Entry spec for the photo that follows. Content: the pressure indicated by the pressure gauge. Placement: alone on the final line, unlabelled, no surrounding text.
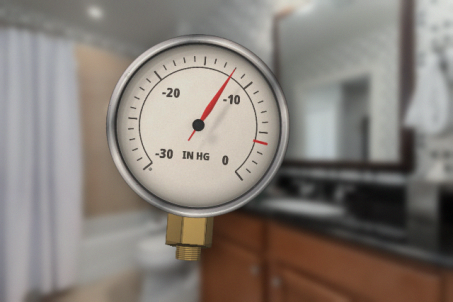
-12 inHg
